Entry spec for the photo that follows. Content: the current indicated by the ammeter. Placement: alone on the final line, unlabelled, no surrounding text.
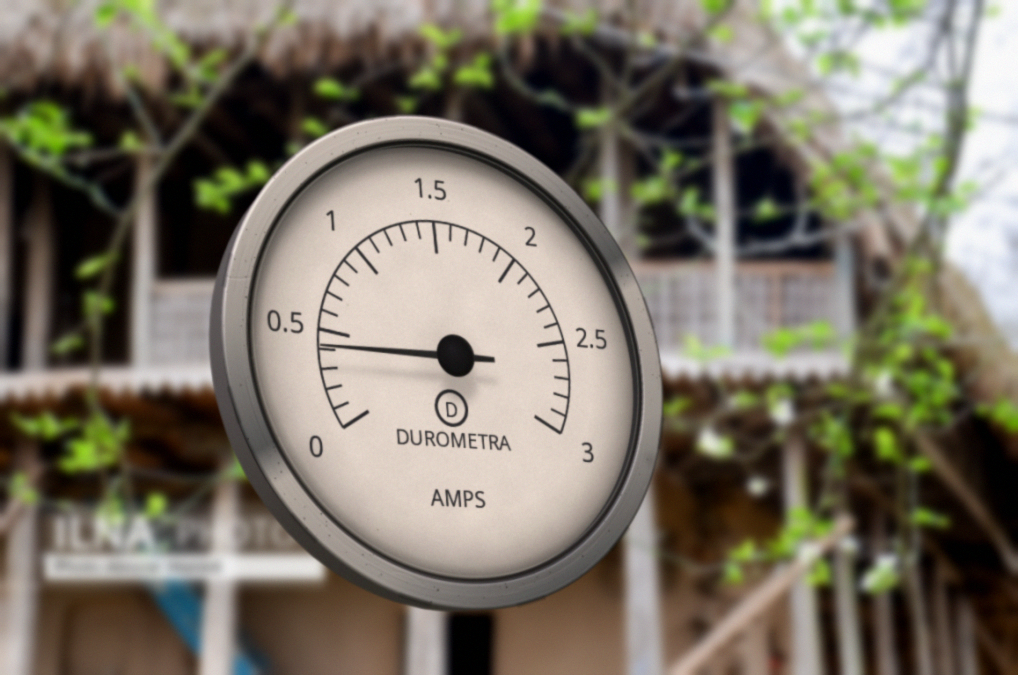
0.4 A
